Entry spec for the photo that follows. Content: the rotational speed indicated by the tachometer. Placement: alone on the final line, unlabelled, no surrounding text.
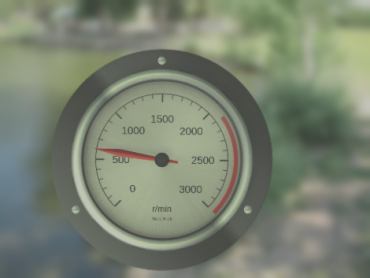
600 rpm
